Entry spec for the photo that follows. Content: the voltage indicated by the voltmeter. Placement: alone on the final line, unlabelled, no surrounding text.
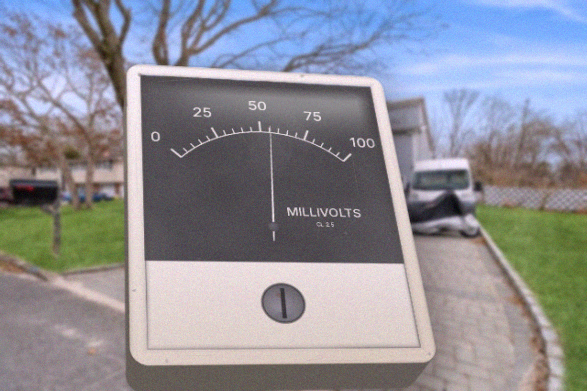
55 mV
